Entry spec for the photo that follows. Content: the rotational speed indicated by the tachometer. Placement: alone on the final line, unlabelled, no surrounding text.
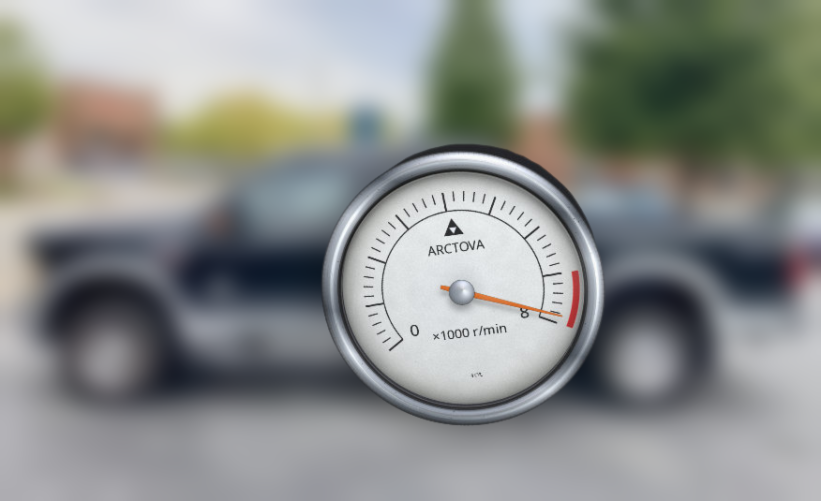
7800 rpm
